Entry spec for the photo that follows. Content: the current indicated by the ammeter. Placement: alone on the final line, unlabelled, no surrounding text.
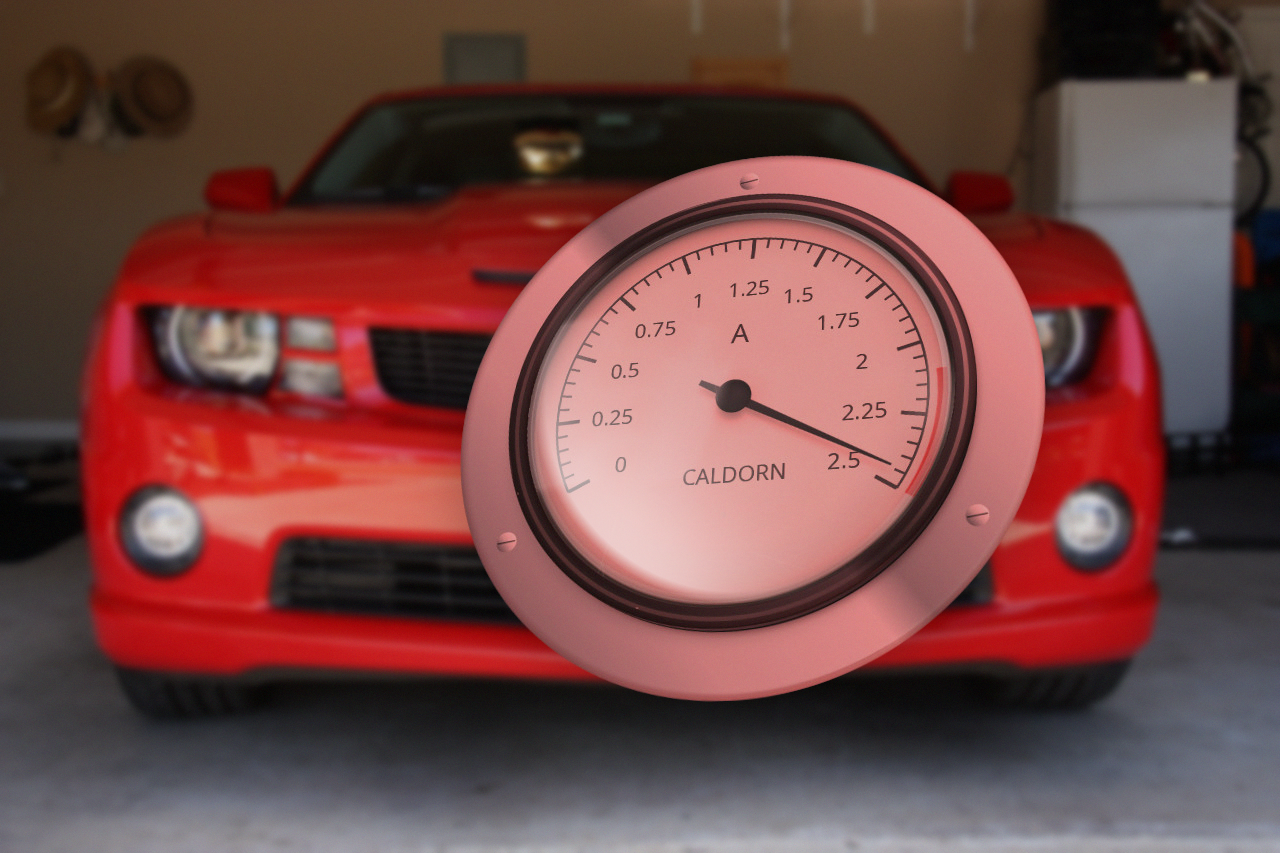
2.45 A
